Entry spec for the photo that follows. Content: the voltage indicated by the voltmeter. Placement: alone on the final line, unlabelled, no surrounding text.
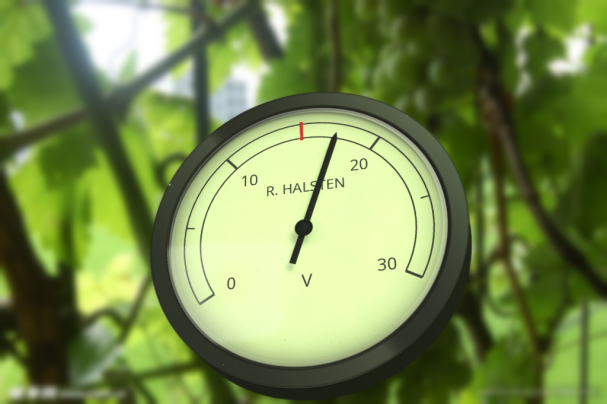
17.5 V
